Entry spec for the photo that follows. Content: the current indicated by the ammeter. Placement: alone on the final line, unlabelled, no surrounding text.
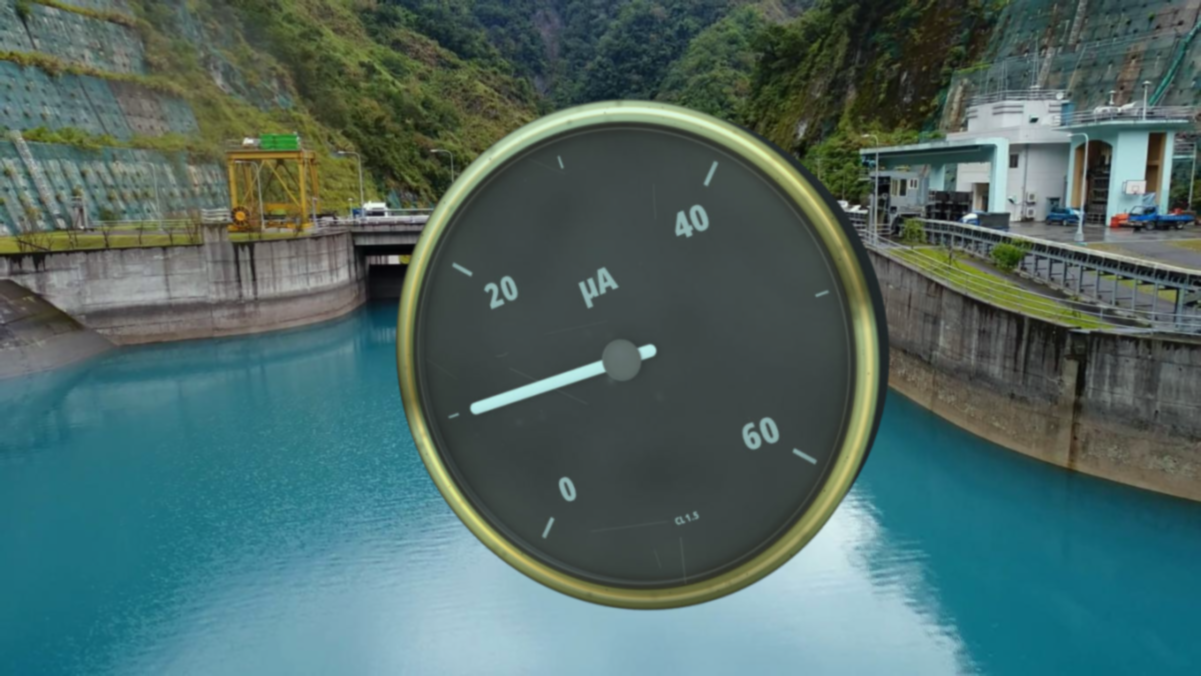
10 µA
